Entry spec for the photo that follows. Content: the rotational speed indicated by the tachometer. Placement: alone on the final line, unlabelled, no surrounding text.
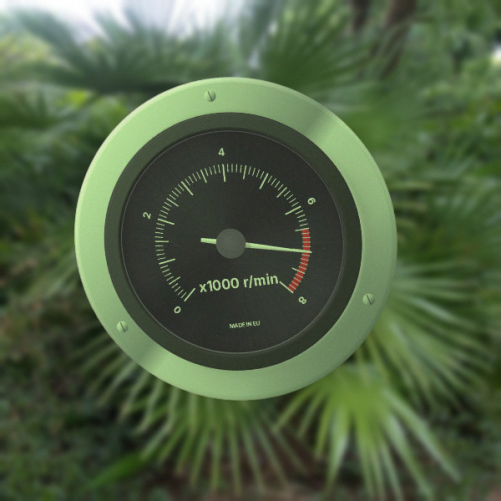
7000 rpm
